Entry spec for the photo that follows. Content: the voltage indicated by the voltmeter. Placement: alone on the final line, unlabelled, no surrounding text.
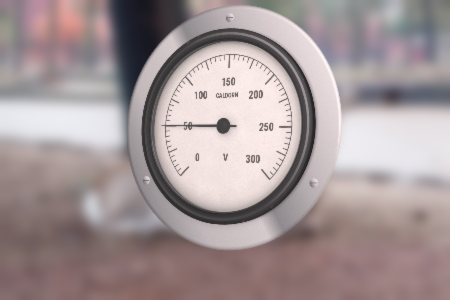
50 V
